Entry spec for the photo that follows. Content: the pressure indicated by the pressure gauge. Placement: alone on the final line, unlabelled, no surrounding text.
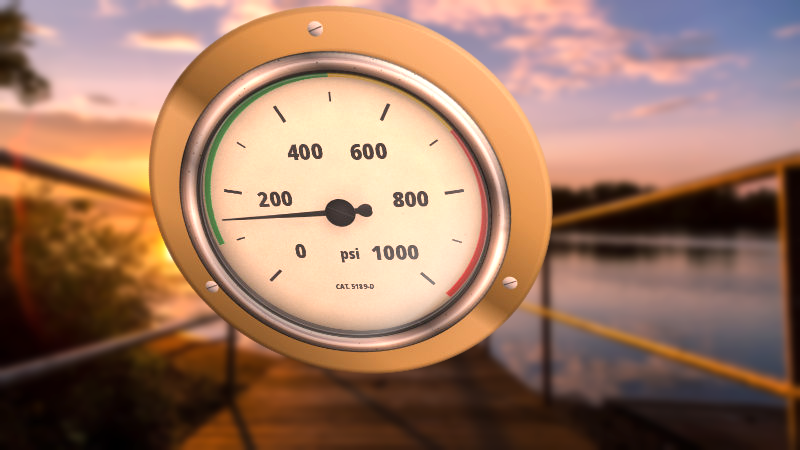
150 psi
